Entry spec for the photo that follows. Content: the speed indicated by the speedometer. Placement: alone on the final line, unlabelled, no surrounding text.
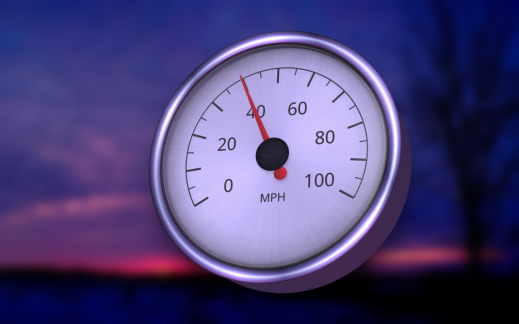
40 mph
